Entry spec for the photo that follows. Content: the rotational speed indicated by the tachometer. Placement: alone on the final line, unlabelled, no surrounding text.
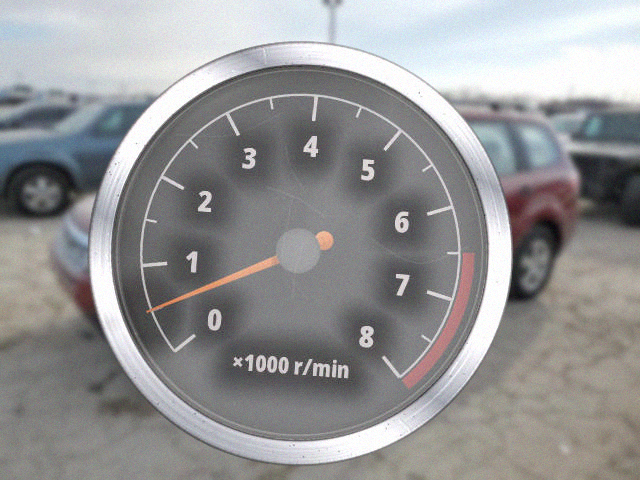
500 rpm
